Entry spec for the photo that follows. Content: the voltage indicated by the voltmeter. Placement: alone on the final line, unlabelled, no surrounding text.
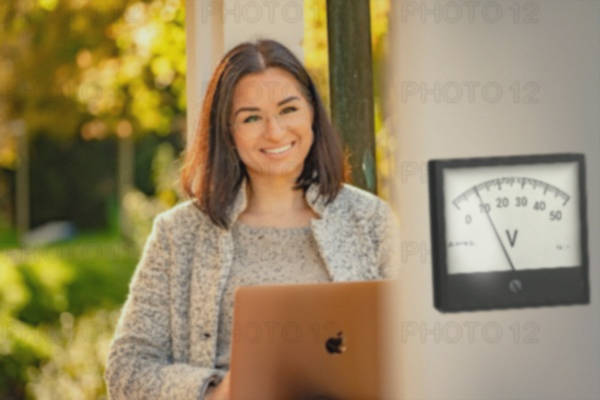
10 V
